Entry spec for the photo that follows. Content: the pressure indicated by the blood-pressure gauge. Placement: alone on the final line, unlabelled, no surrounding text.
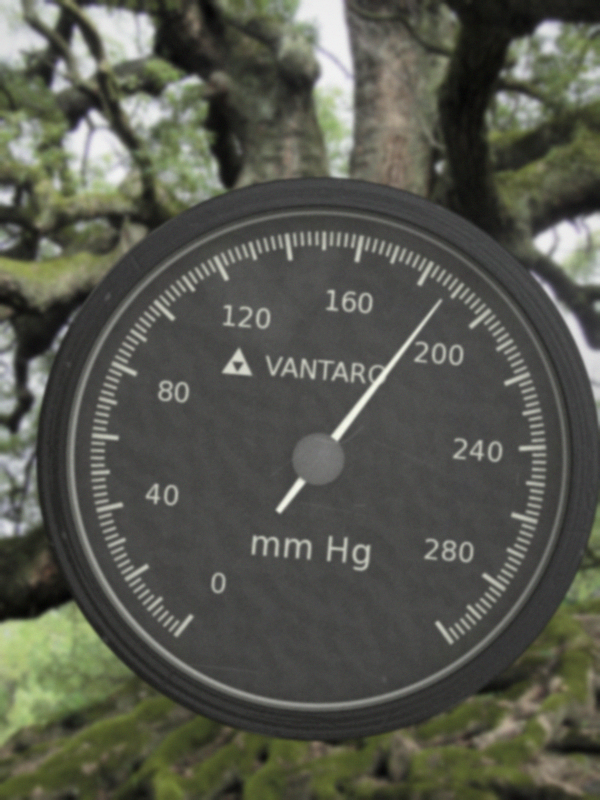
188 mmHg
